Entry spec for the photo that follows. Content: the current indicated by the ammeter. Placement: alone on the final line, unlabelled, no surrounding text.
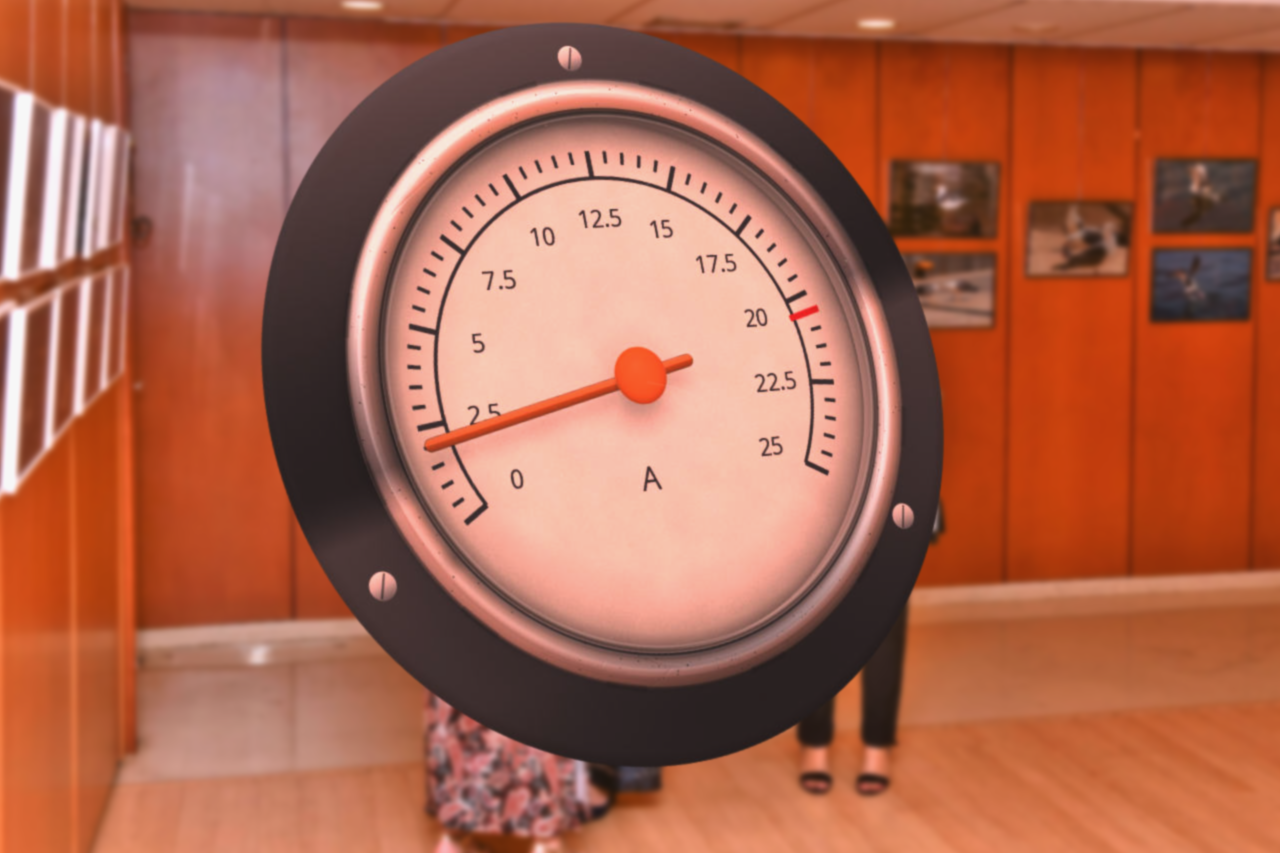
2 A
